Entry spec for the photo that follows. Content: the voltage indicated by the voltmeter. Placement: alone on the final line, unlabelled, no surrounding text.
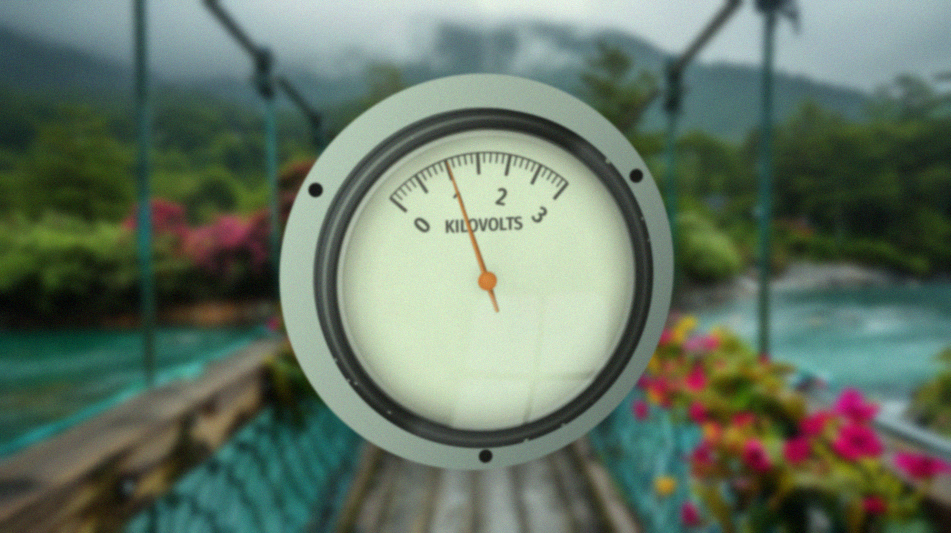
1 kV
